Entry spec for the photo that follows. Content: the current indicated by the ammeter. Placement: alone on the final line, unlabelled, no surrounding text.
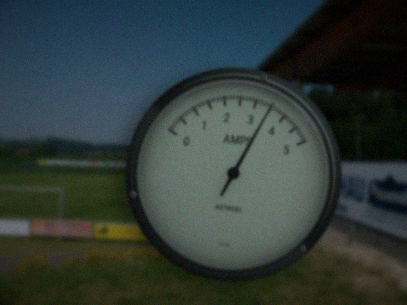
3.5 A
